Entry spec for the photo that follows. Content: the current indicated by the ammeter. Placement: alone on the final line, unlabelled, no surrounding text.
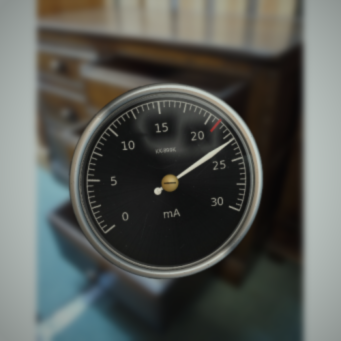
23 mA
